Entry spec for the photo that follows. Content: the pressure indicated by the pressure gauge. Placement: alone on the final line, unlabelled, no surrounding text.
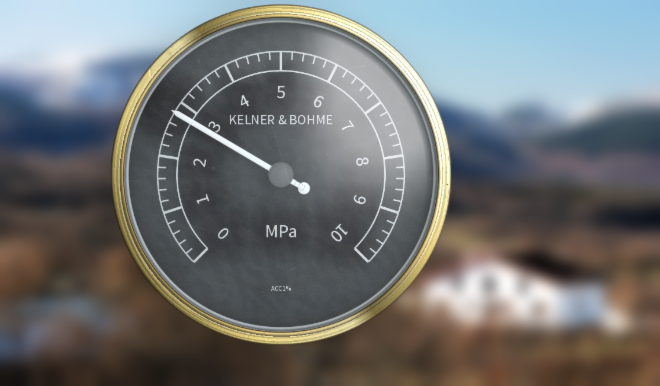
2.8 MPa
